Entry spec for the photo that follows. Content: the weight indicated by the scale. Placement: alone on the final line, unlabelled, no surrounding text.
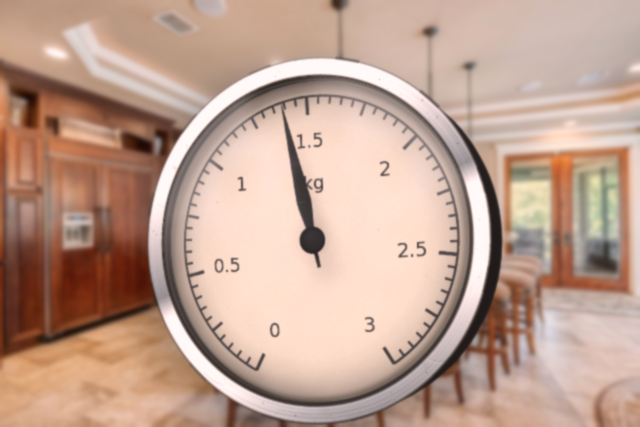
1.4 kg
